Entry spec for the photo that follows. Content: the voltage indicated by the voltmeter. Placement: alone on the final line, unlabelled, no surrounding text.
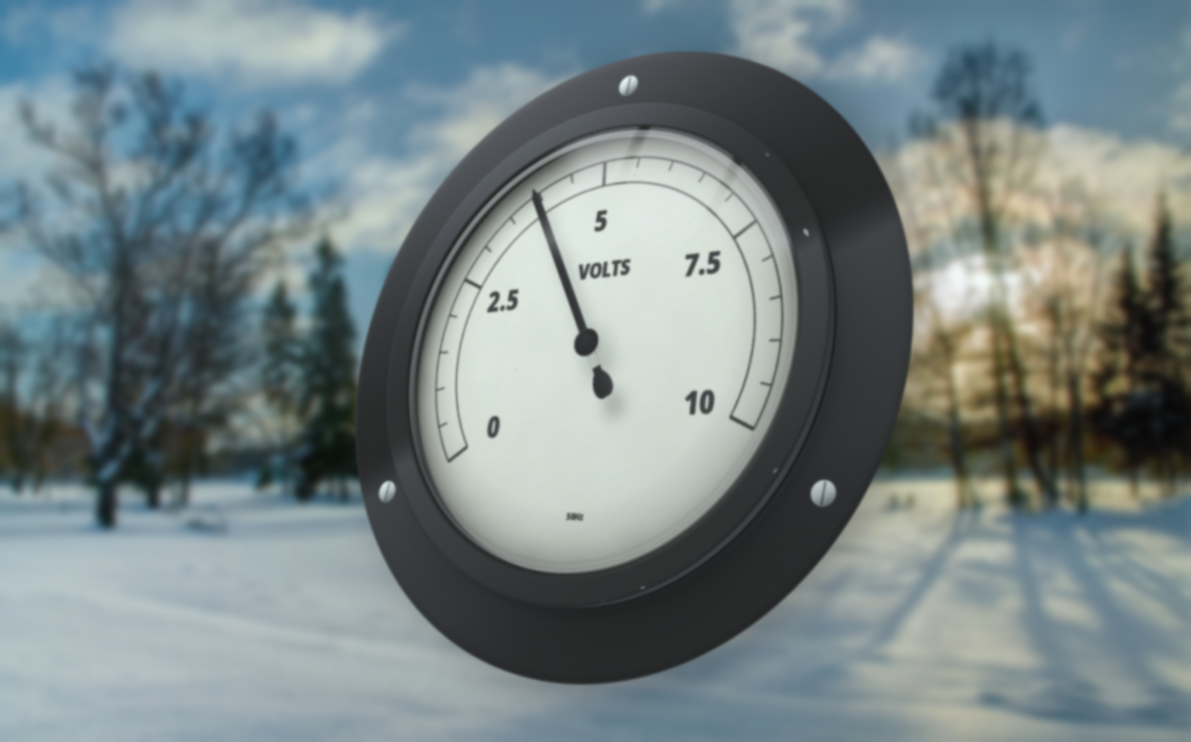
4 V
